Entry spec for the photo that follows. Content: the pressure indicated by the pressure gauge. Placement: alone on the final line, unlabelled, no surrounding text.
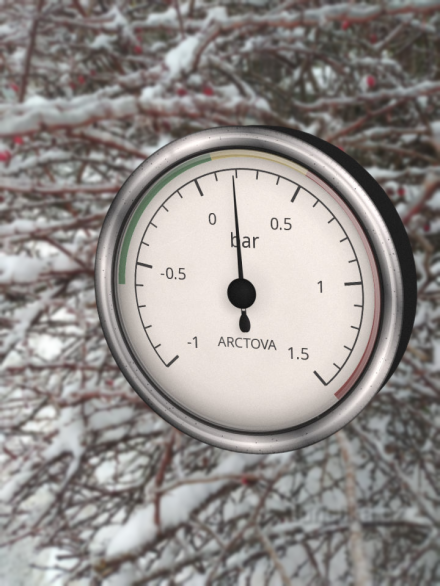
0.2 bar
